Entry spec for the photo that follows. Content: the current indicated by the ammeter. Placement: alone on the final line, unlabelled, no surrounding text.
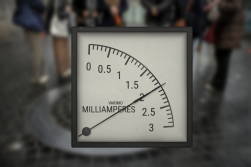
2 mA
